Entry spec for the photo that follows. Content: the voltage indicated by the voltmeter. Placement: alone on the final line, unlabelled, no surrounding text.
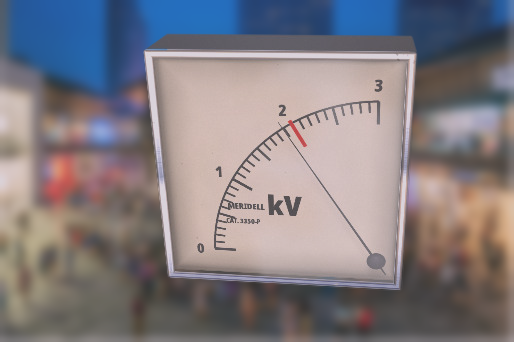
1.9 kV
